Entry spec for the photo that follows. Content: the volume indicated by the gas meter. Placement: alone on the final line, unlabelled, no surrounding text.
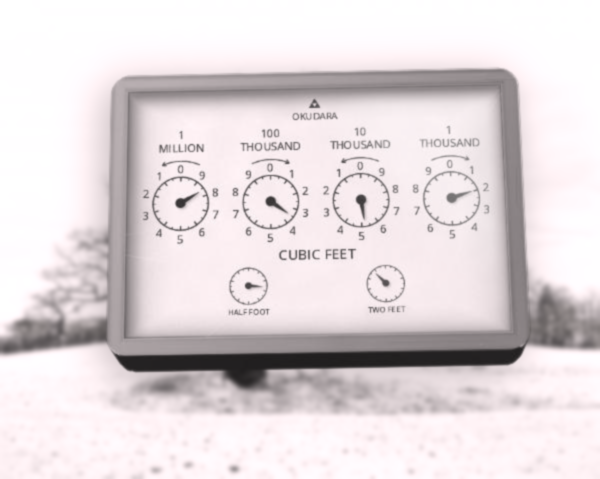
835200 ft³
